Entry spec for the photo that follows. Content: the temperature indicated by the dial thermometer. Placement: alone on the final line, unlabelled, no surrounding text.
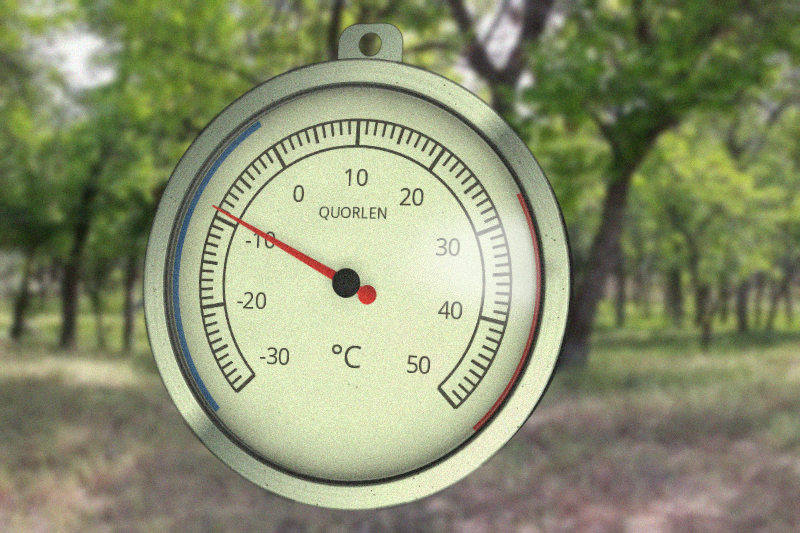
-9 °C
